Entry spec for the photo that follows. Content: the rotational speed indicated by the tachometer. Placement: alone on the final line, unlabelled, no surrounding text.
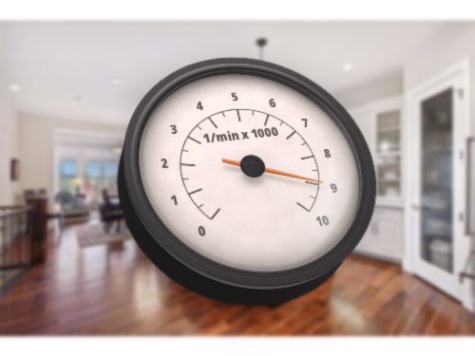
9000 rpm
